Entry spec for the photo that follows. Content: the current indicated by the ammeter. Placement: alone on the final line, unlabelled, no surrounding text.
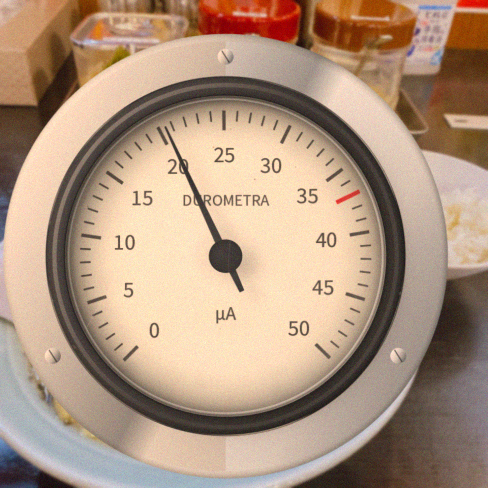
20.5 µA
